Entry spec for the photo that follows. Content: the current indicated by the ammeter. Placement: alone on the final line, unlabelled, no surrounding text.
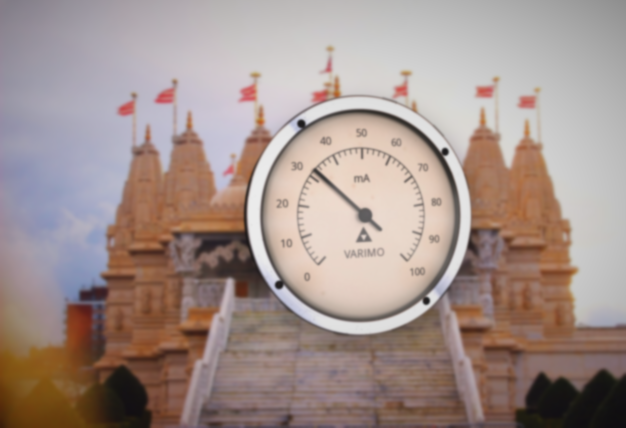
32 mA
